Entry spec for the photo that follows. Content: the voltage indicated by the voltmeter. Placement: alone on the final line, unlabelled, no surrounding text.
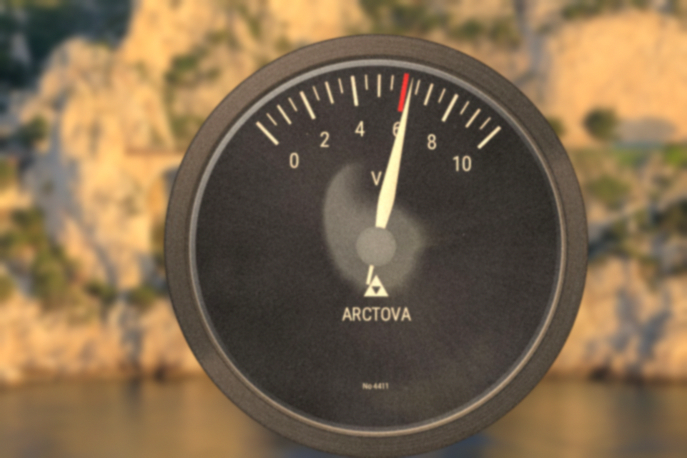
6.25 V
